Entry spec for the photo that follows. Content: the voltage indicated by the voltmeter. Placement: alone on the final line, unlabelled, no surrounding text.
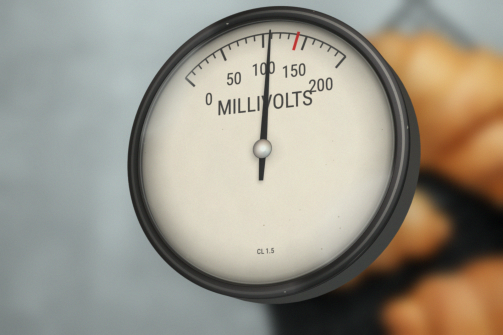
110 mV
